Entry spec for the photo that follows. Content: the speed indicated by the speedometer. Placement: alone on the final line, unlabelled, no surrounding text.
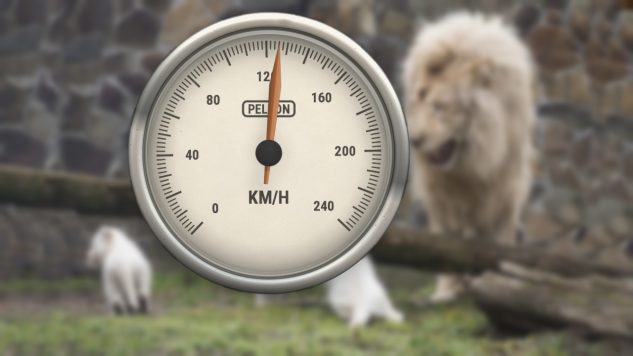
126 km/h
